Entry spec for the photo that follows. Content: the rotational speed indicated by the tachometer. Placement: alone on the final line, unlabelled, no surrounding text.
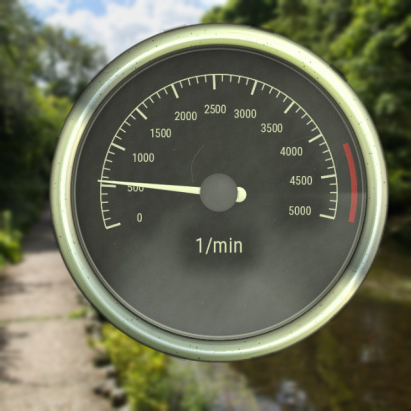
550 rpm
